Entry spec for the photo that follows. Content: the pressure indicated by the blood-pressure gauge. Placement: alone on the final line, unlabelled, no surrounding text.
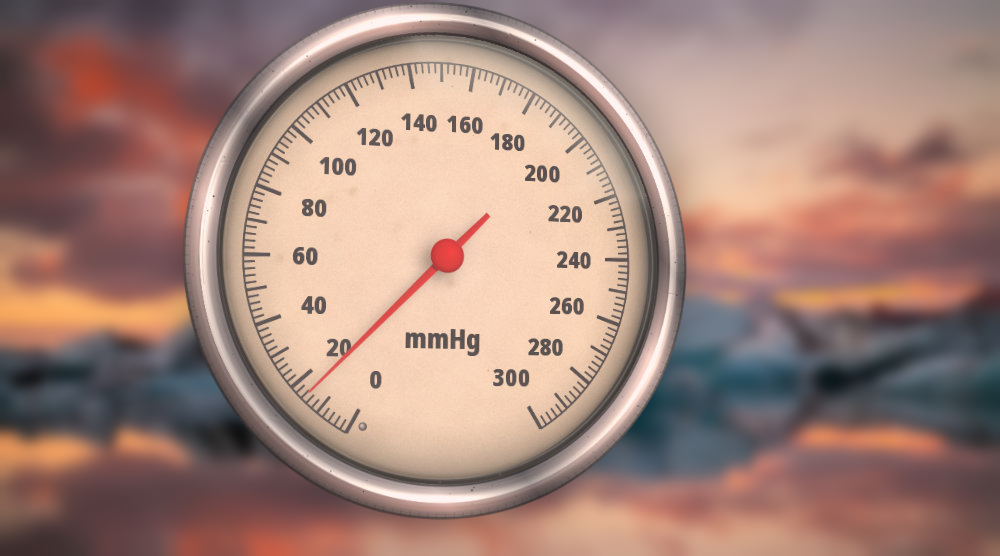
16 mmHg
